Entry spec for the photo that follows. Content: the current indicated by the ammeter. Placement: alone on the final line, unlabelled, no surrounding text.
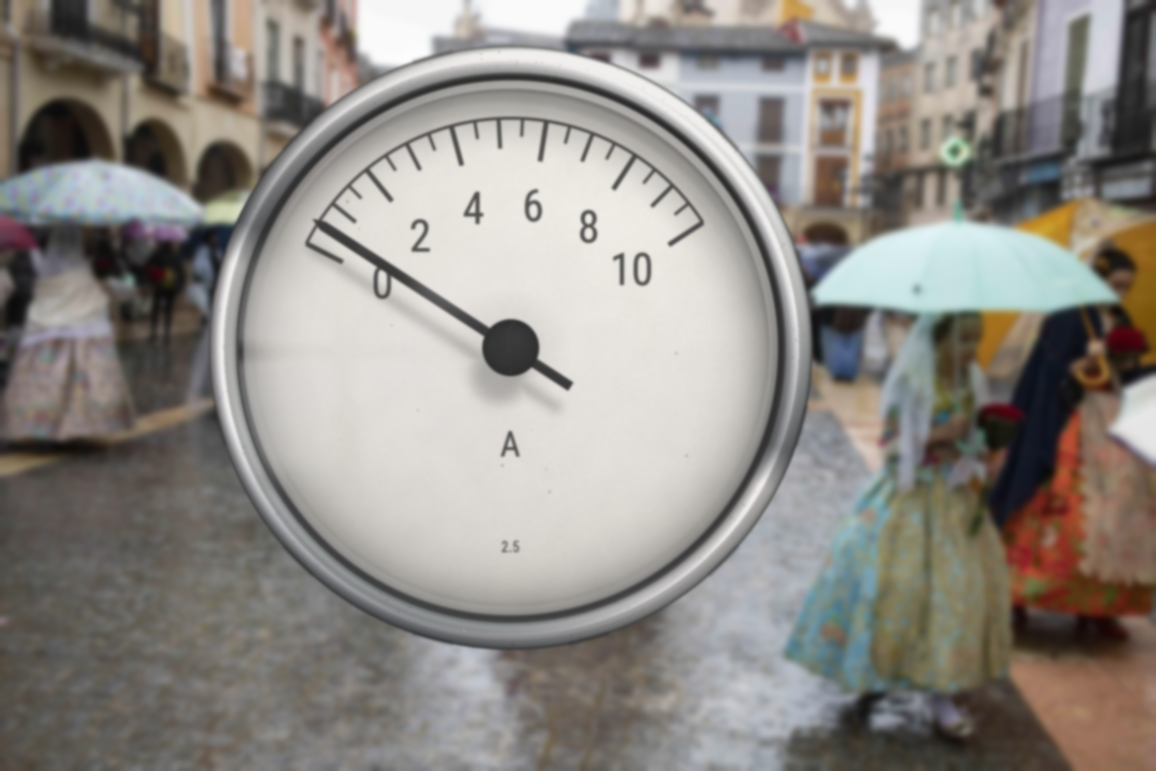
0.5 A
